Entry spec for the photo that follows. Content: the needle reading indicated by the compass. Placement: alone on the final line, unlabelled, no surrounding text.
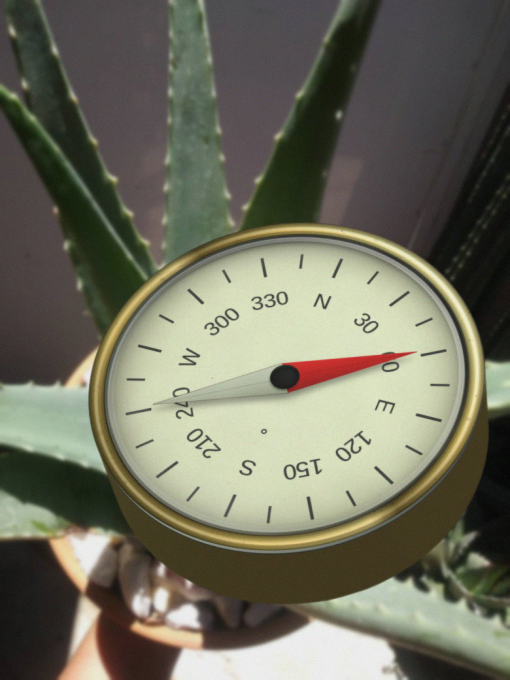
60 °
